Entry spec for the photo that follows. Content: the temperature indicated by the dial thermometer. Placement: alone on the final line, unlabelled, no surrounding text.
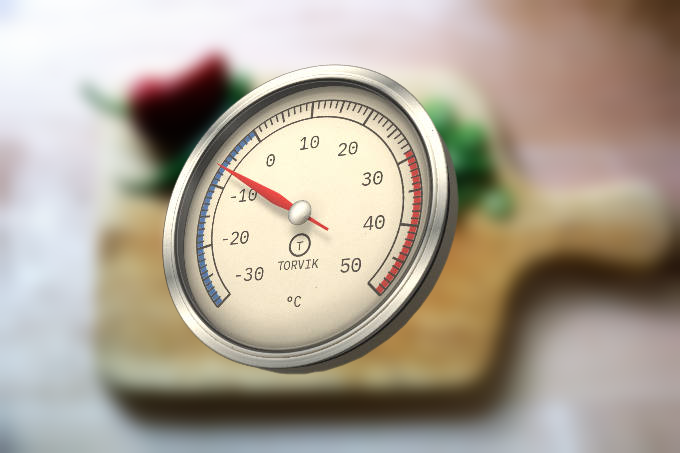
-7 °C
